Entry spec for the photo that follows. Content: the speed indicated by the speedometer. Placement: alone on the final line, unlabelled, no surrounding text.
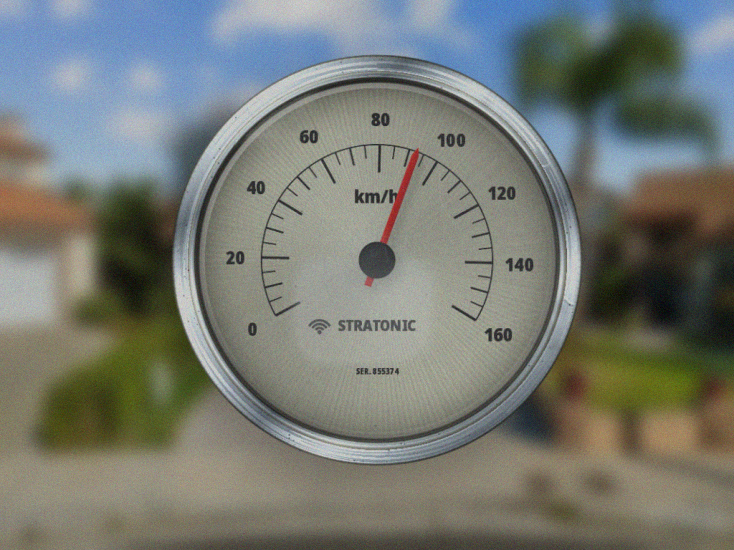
92.5 km/h
